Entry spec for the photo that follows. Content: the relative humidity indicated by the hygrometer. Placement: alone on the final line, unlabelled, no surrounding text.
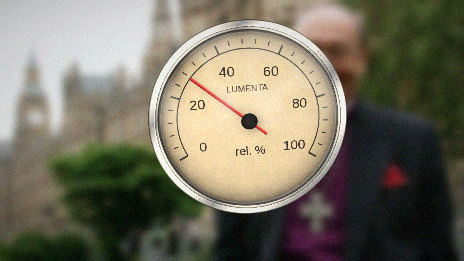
28 %
